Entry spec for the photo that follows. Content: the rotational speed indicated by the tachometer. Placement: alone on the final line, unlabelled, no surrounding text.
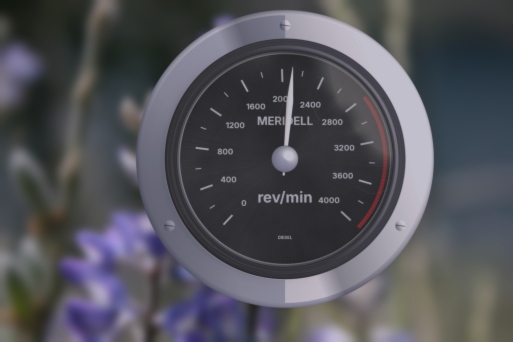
2100 rpm
